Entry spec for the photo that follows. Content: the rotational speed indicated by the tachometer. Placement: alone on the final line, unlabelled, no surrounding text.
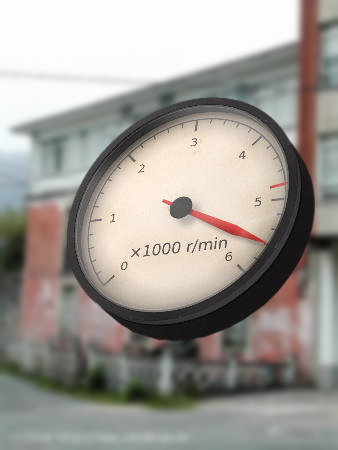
5600 rpm
